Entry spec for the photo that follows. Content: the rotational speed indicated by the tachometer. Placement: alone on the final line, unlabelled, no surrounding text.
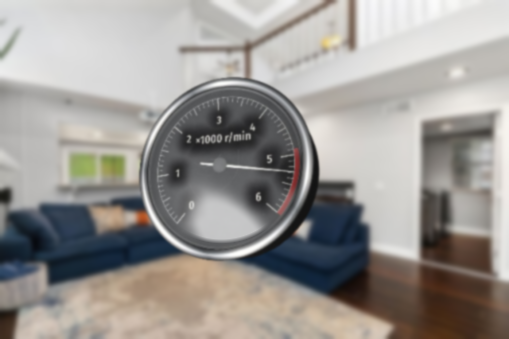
5300 rpm
